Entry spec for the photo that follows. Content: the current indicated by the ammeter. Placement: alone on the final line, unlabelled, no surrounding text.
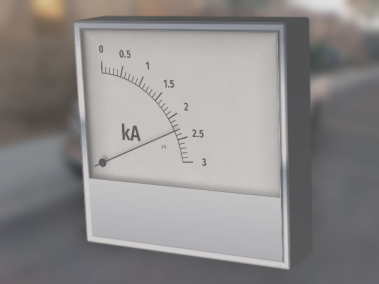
2.3 kA
